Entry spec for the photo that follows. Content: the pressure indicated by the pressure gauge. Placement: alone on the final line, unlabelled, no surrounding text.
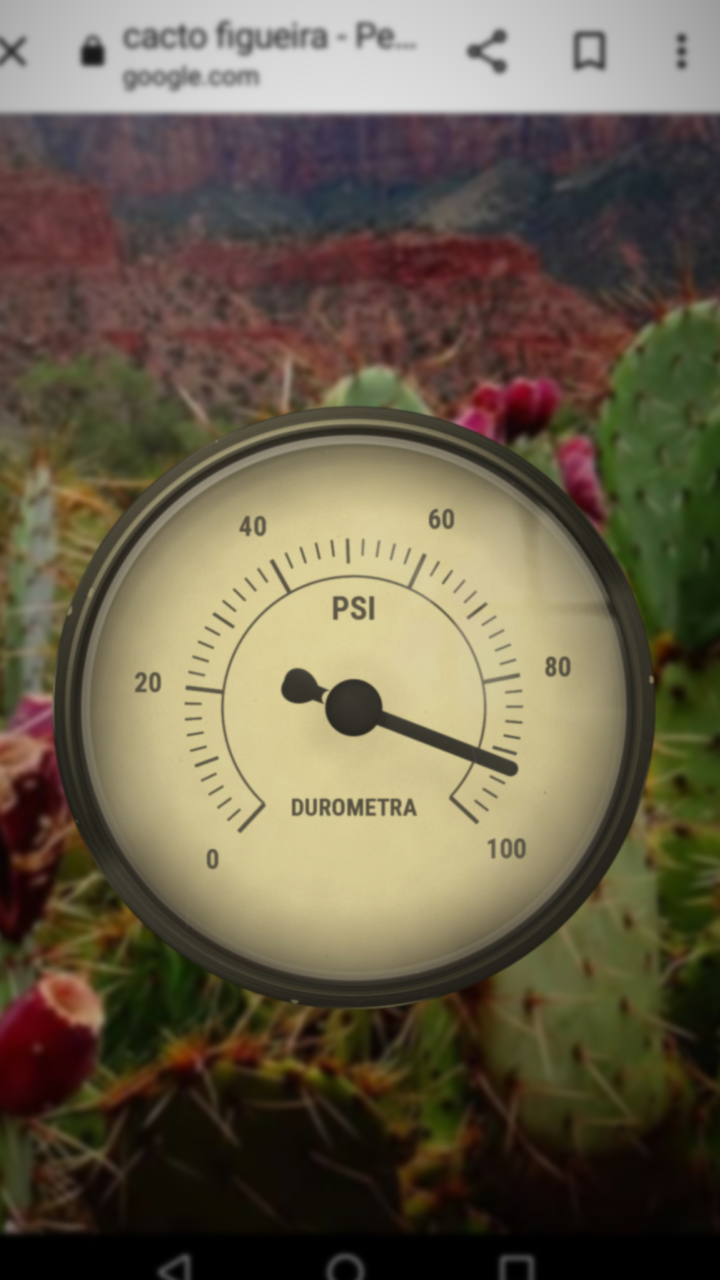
92 psi
